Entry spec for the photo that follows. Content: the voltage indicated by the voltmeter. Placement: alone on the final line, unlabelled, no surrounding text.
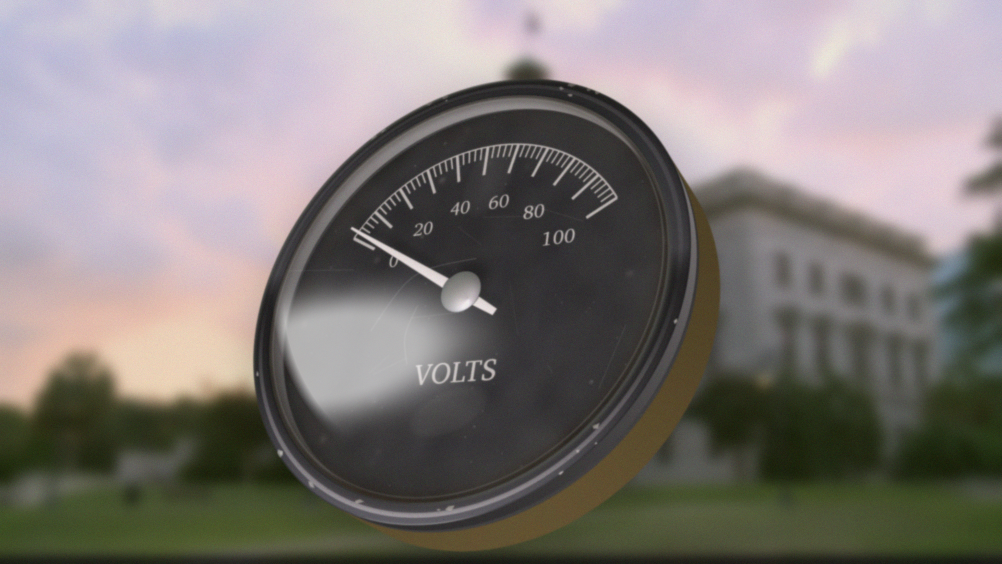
2 V
